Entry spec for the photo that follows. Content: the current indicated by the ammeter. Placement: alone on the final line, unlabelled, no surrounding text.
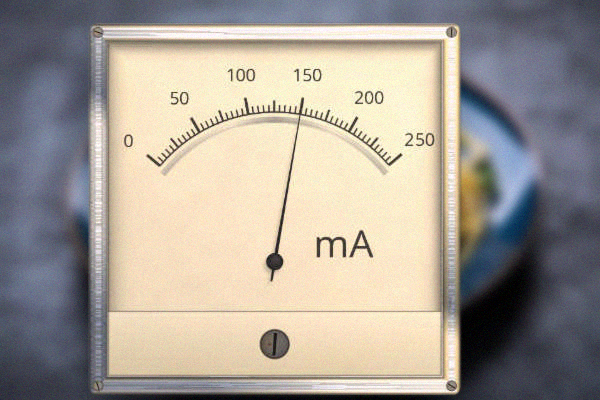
150 mA
